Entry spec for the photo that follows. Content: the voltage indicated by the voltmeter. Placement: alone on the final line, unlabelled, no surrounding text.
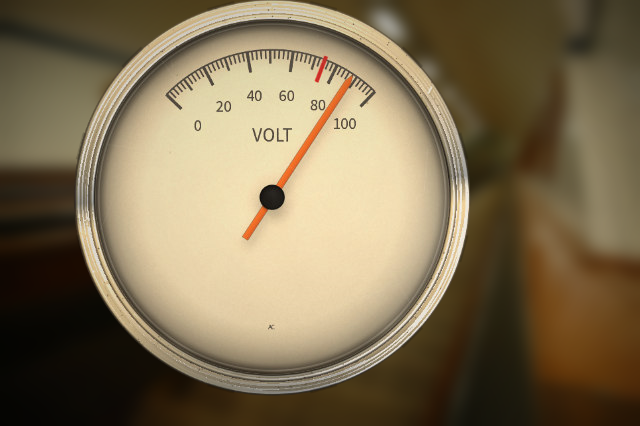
88 V
